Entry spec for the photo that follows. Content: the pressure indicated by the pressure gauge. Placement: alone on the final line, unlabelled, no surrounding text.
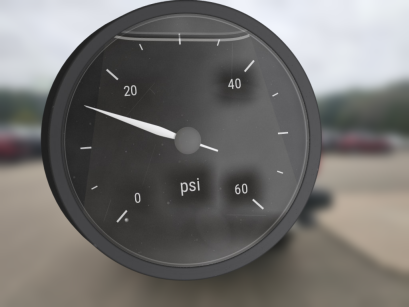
15 psi
